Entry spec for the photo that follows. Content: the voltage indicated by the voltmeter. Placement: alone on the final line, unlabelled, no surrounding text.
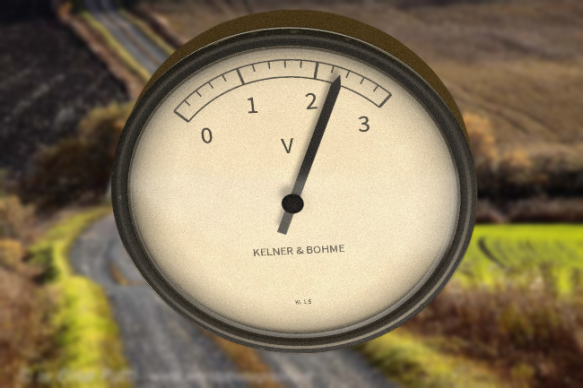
2.3 V
